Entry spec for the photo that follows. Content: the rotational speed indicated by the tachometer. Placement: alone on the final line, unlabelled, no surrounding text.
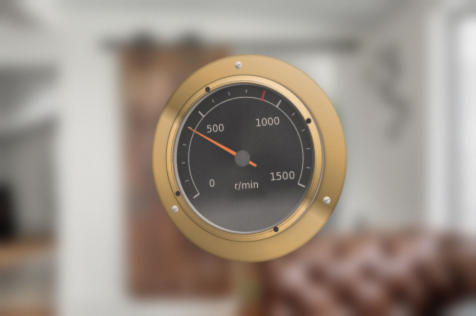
400 rpm
